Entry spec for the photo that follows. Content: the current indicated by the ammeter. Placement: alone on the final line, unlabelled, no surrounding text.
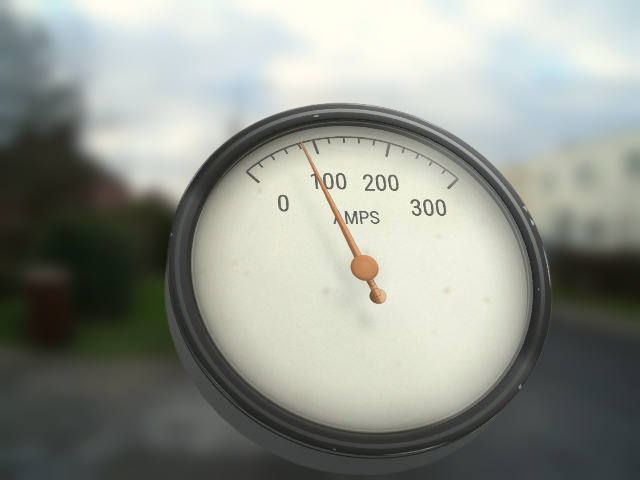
80 A
